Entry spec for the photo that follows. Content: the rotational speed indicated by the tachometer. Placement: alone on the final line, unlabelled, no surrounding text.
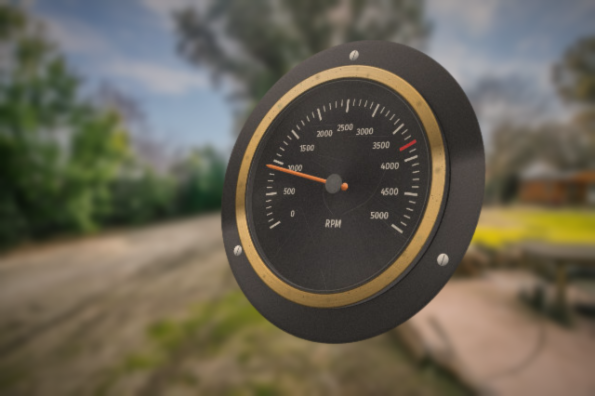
900 rpm
